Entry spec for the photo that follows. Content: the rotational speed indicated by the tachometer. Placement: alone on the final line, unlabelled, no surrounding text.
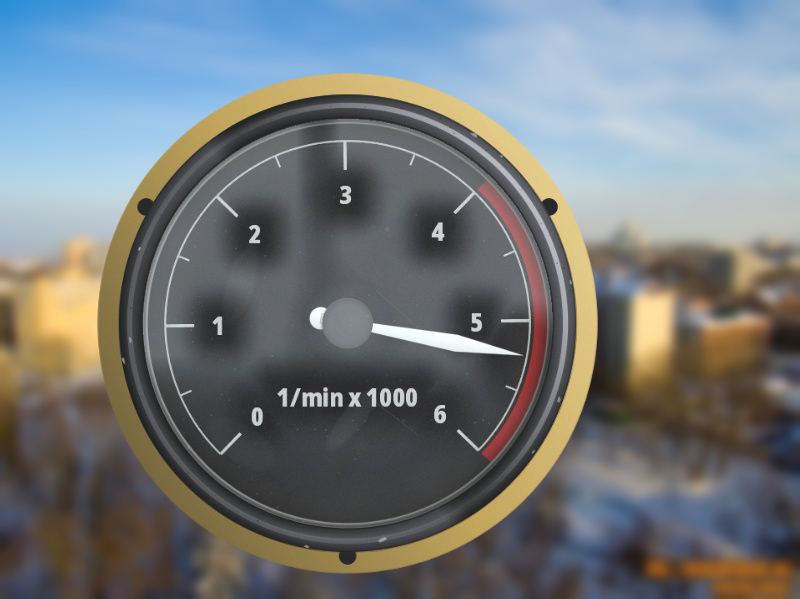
5250 rpm
